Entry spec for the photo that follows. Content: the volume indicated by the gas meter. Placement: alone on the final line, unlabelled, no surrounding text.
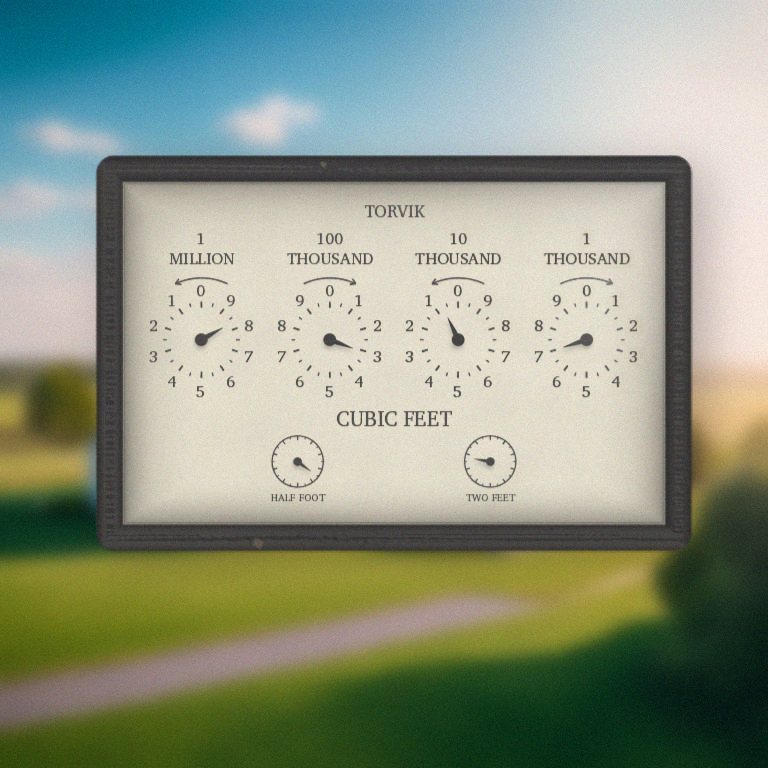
830700 ft³
